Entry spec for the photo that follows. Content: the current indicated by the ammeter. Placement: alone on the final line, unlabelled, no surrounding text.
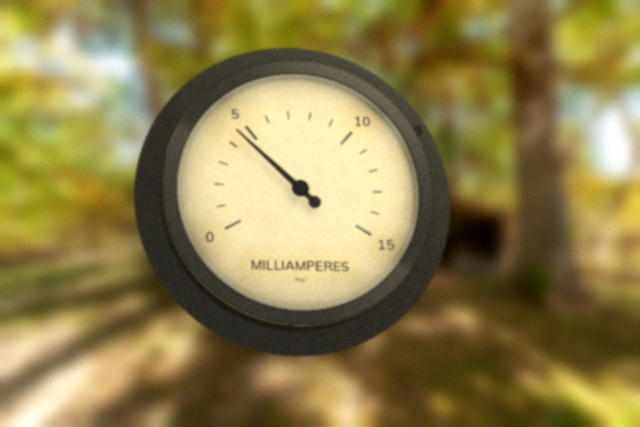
4.5 mA
